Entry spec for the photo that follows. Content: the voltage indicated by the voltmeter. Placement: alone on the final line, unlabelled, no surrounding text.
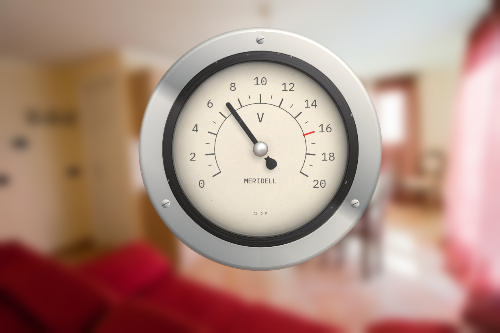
7 V
